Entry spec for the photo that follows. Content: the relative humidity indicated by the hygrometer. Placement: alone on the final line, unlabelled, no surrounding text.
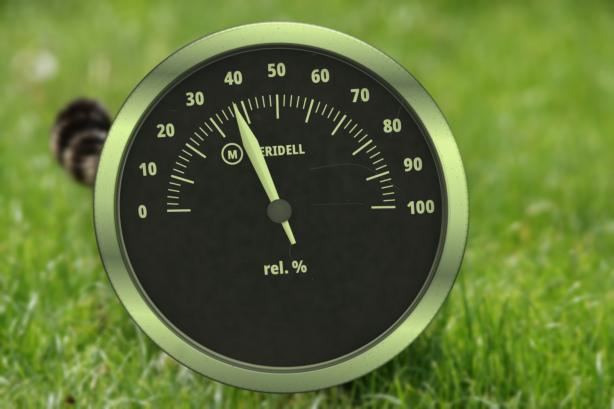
38 %
